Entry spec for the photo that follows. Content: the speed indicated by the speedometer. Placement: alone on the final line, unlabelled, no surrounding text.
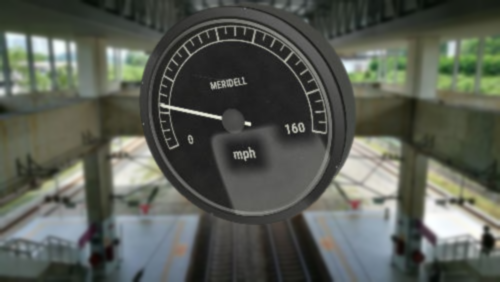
25 mph
